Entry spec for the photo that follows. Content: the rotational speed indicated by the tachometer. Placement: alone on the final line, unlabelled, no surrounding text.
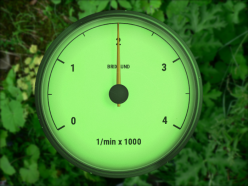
2000 rpm
